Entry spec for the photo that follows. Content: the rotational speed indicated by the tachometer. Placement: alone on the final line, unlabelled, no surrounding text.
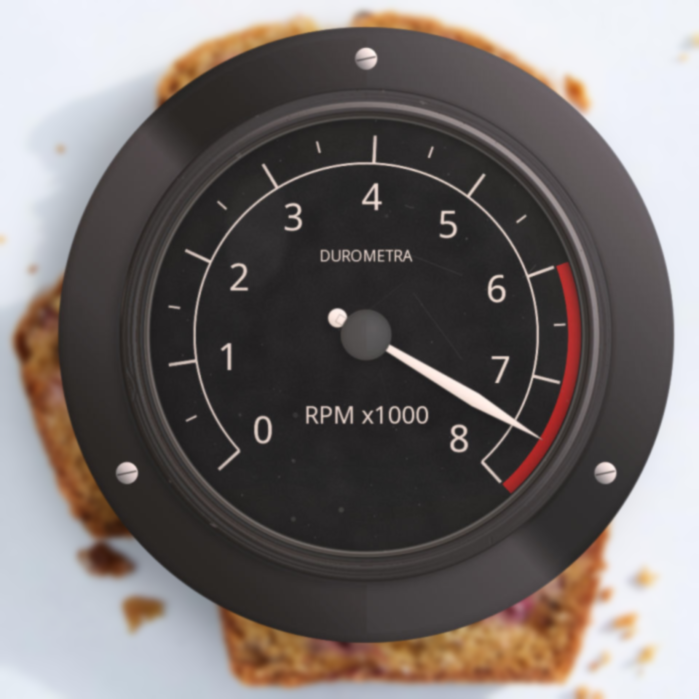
7500 rpm
